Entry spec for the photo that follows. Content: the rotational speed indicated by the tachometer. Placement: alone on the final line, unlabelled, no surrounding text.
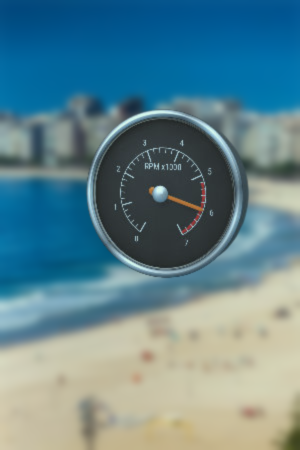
6000 rpm
